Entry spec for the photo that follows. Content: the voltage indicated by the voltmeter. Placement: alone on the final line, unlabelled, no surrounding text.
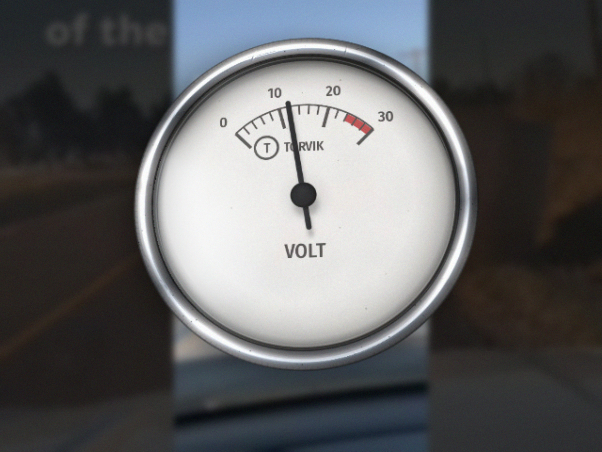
12 V
